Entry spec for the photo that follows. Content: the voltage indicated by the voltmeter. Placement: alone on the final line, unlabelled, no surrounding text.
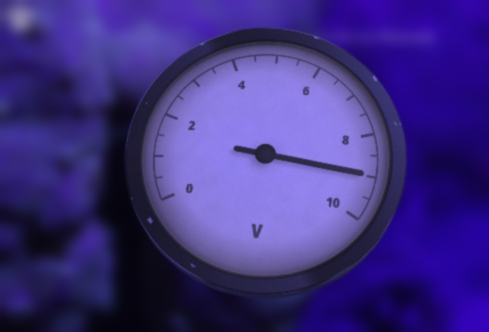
9 V
